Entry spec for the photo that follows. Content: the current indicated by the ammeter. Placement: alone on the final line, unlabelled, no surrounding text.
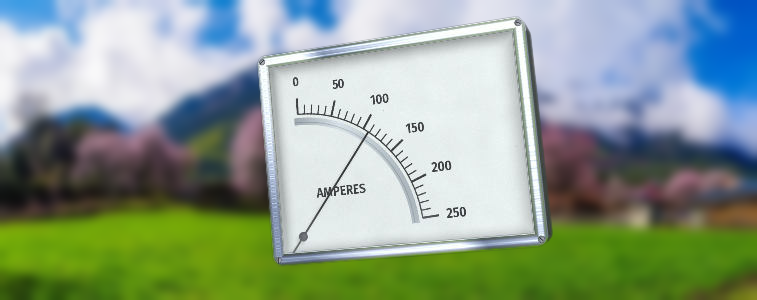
110 A
